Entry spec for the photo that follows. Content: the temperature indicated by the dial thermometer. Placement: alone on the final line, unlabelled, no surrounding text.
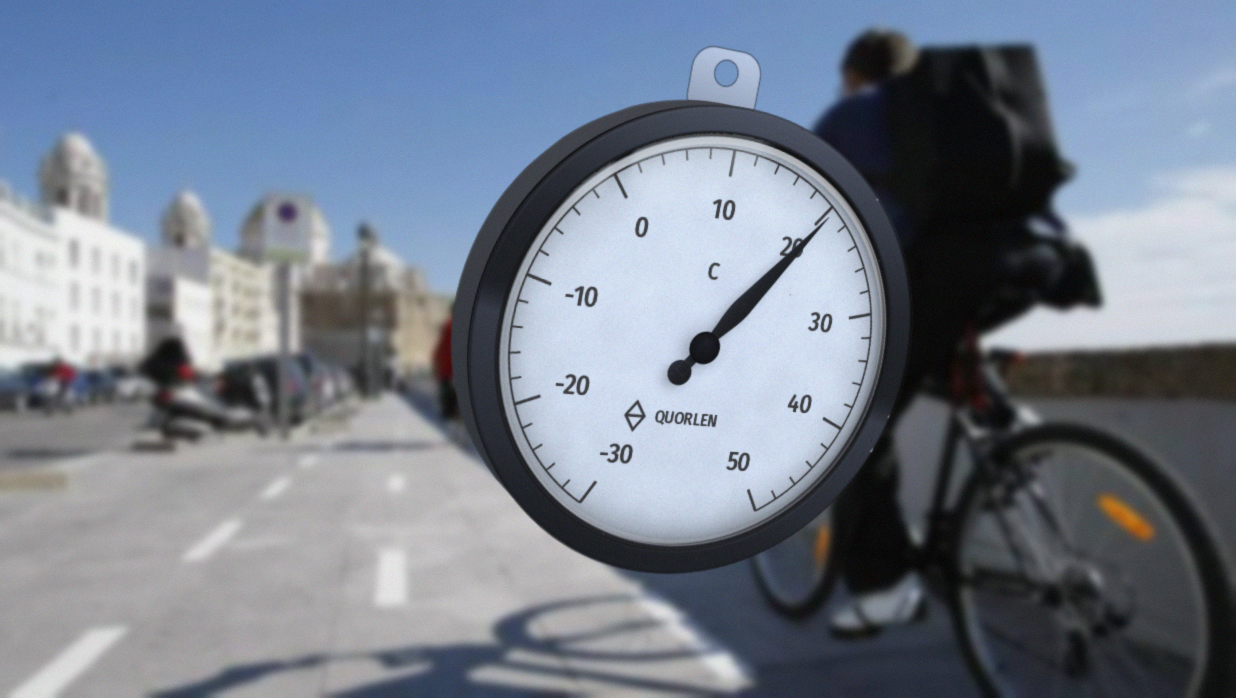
20 °C
